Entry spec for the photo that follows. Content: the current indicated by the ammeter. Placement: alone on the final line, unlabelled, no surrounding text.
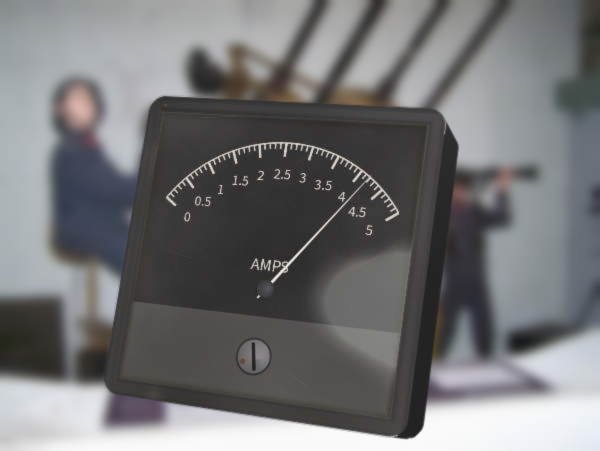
4.2 A
